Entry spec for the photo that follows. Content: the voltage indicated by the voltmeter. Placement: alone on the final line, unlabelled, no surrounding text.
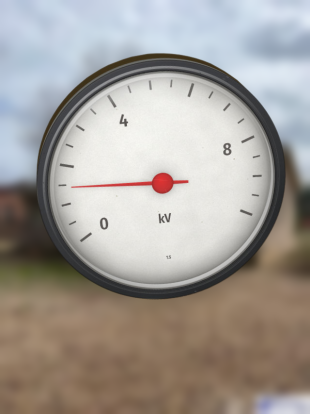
1.5 kV
